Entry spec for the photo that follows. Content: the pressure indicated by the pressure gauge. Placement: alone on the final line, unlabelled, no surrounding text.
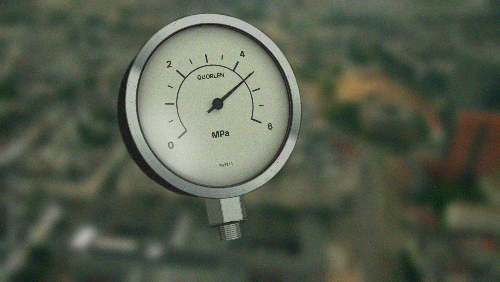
4.5 MPa
